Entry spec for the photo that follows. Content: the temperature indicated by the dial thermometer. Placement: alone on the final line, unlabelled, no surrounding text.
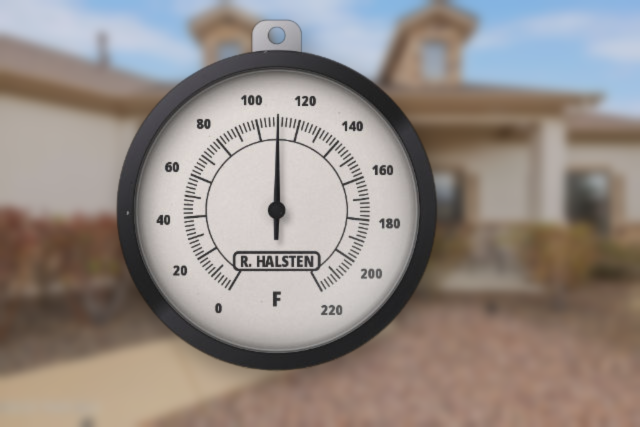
110 °F
